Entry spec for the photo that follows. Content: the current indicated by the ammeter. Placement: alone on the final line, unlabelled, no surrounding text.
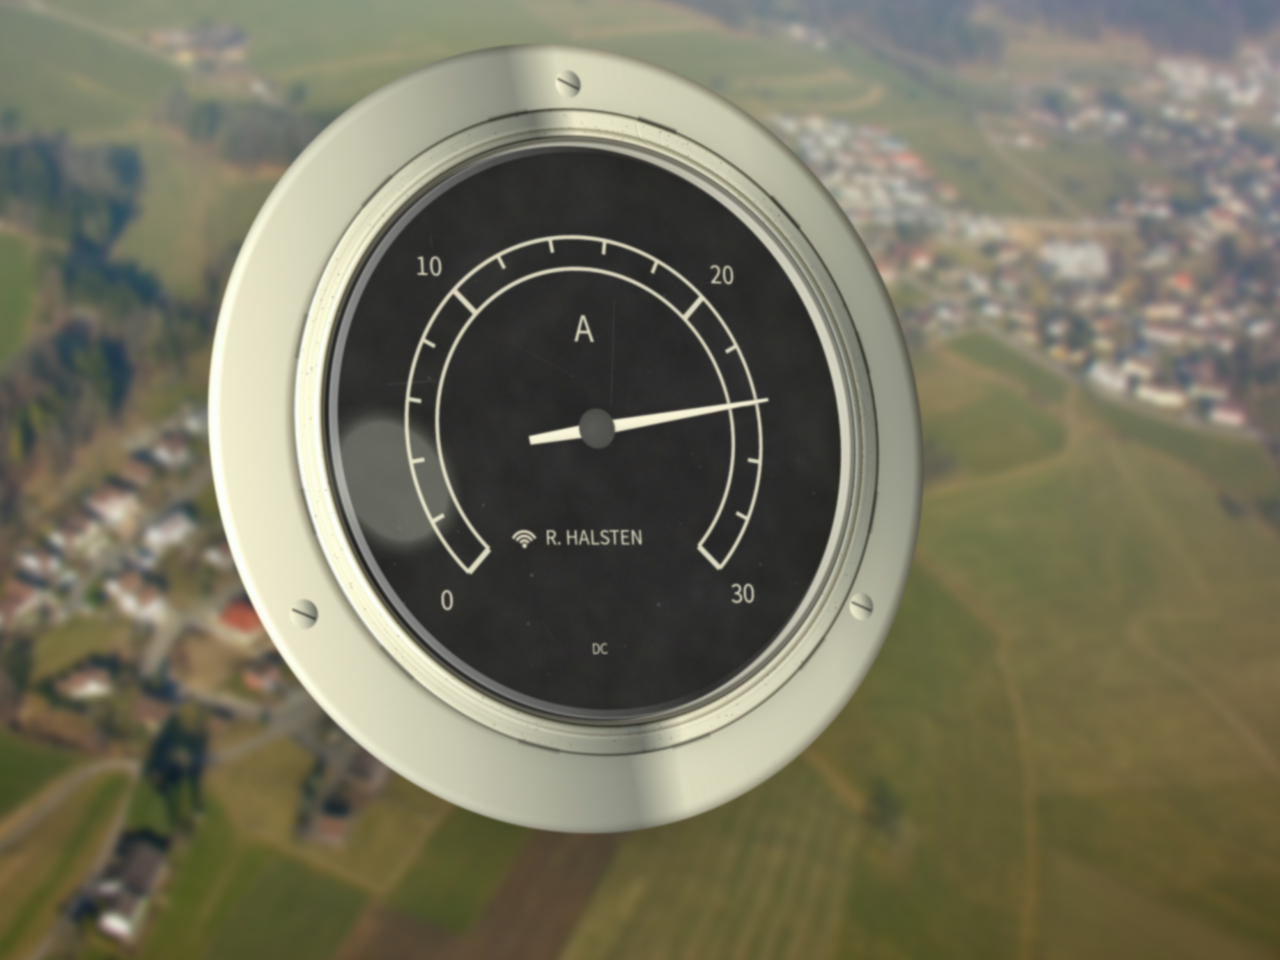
24 A
